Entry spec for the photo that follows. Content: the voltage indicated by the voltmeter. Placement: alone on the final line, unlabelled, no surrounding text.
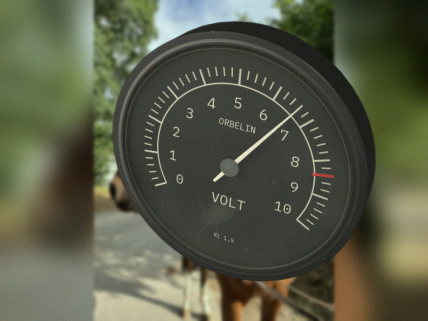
6.6 V
